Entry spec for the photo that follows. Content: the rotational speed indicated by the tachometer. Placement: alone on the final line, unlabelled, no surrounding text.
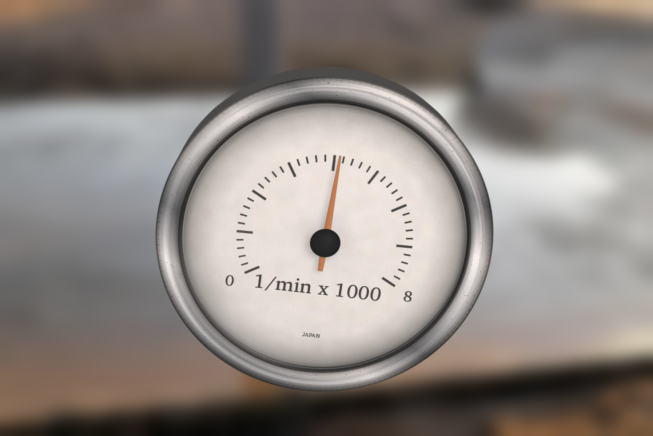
4100 rpm
